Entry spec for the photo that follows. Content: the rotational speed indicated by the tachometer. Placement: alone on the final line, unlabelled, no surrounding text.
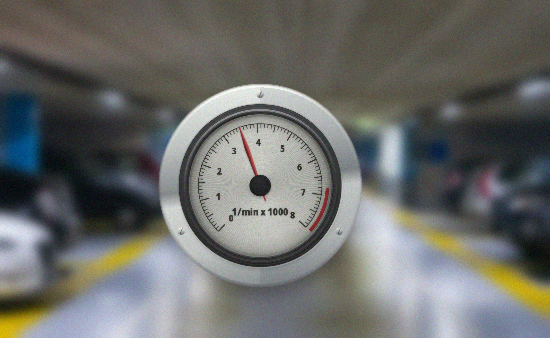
3500 rpm
